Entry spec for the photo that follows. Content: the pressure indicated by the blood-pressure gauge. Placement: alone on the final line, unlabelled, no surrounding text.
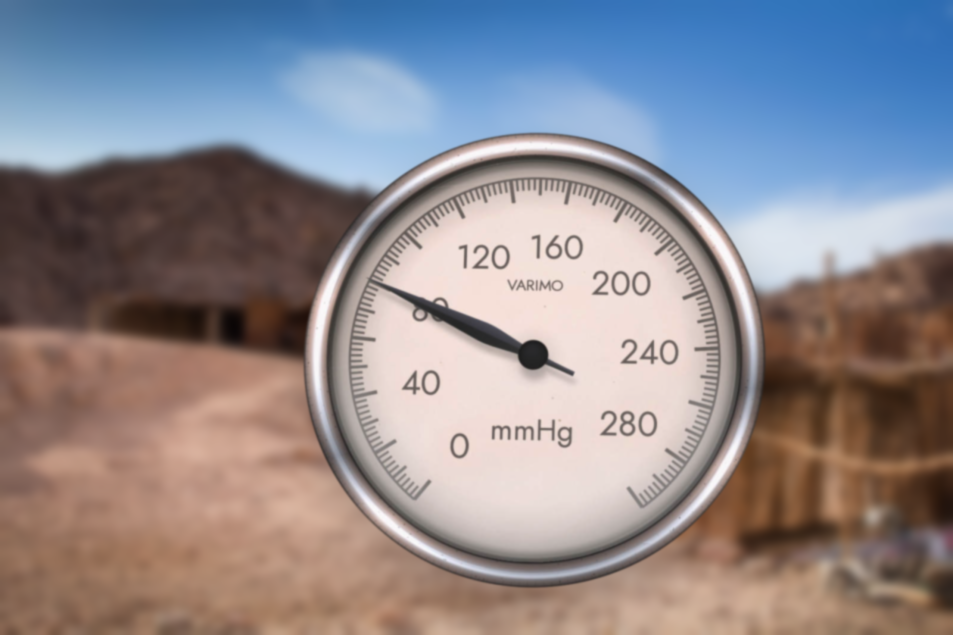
80 mmHg
